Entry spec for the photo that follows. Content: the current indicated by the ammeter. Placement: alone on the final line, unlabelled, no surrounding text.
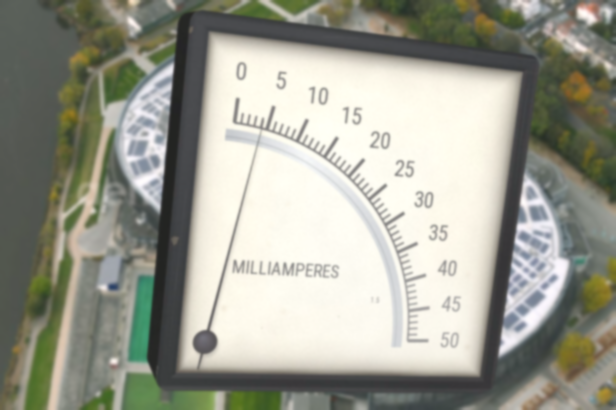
4 mA
